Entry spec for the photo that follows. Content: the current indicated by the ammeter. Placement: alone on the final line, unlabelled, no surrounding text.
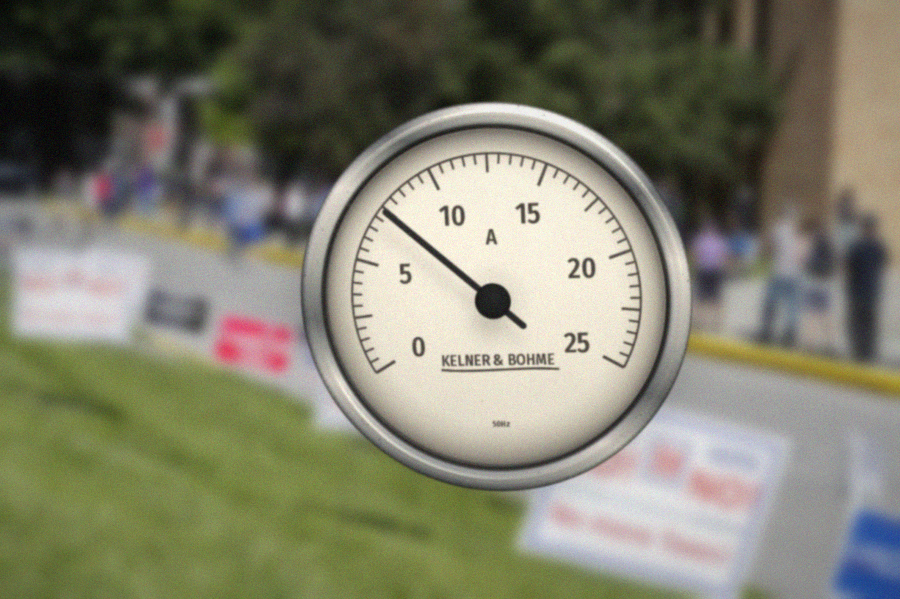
7.5 A
